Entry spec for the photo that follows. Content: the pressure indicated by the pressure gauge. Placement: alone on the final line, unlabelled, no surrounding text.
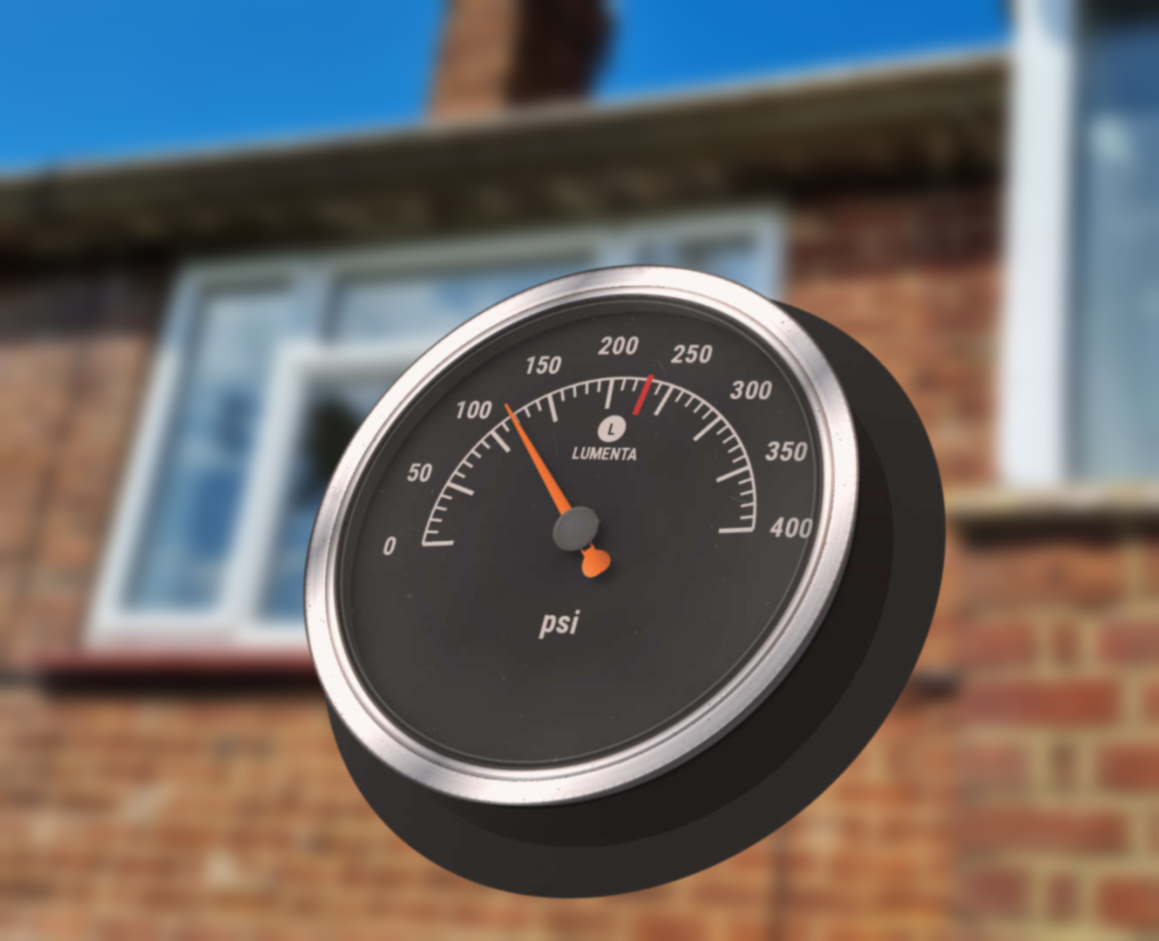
120 psi
